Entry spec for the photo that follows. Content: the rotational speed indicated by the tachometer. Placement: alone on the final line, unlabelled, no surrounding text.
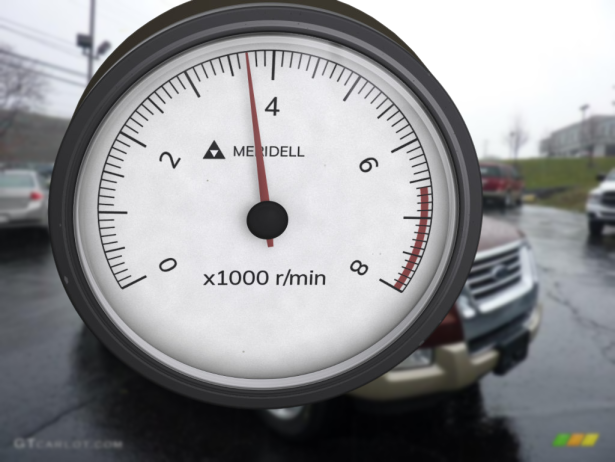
3700 rpm
